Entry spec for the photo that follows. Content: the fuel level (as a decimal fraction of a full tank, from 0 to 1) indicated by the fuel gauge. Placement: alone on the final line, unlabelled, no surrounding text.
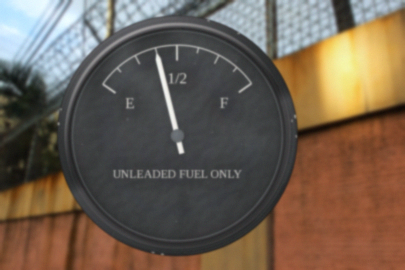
0.375
